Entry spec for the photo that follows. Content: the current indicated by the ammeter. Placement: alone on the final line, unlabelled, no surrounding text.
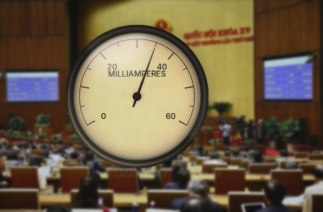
35 mA
